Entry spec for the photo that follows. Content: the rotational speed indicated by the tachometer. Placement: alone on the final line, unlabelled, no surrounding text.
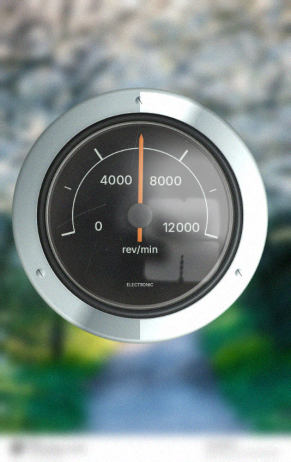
6000 rpm
